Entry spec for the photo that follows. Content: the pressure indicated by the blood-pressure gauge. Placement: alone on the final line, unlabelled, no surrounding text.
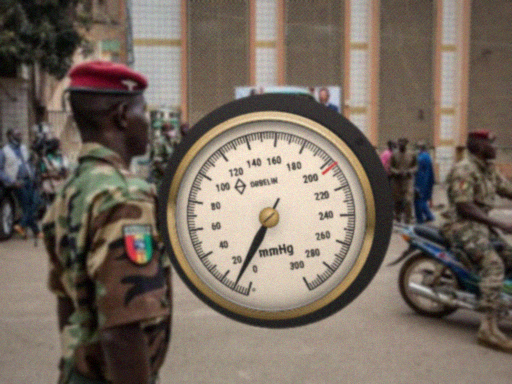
10 mmHg
